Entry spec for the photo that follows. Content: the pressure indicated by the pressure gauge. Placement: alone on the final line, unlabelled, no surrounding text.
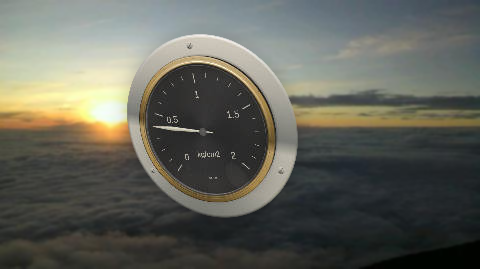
0.4 kg/cm²
